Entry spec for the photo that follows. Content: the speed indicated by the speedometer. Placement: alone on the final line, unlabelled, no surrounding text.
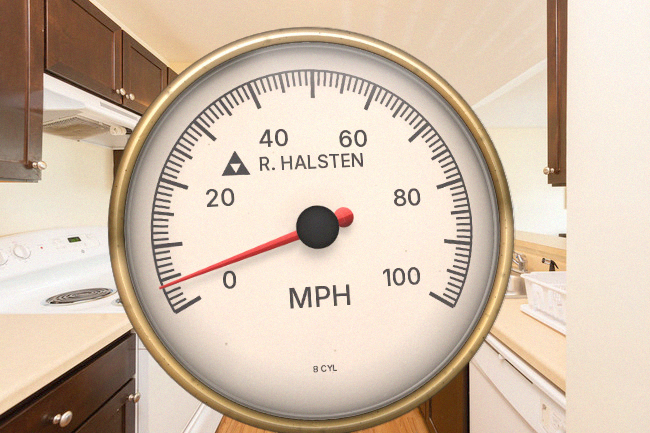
4 mph
